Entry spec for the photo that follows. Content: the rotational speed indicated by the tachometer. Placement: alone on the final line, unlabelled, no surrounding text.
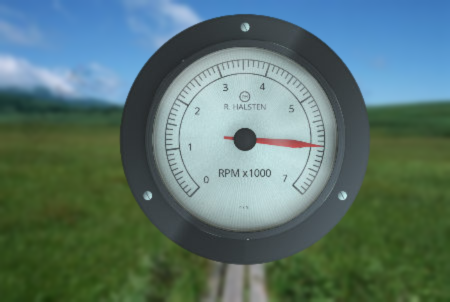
6000 rpm
